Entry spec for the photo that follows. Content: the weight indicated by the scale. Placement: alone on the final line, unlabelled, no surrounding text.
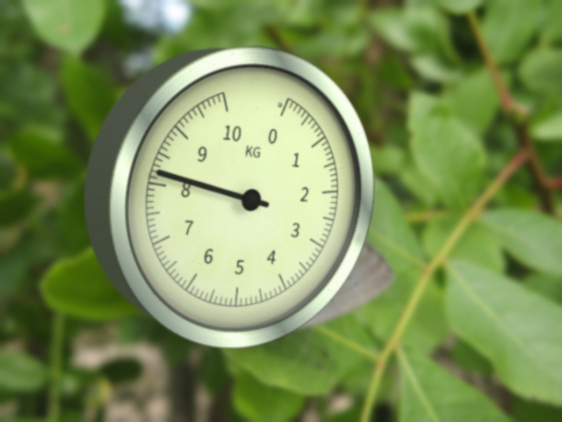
8.2 kg
